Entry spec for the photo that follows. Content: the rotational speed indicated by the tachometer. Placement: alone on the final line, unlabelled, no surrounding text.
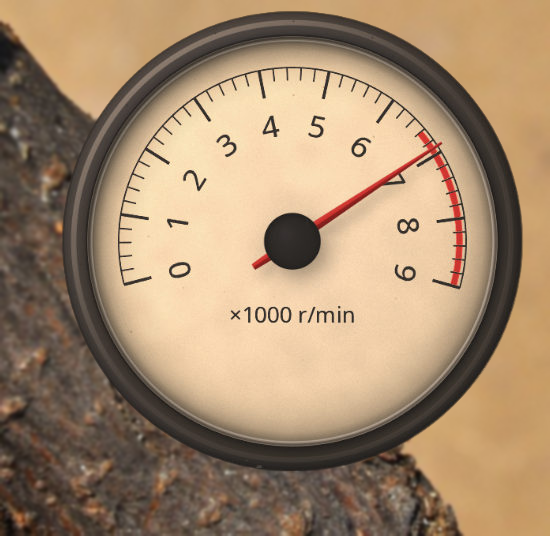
6900 rpm
